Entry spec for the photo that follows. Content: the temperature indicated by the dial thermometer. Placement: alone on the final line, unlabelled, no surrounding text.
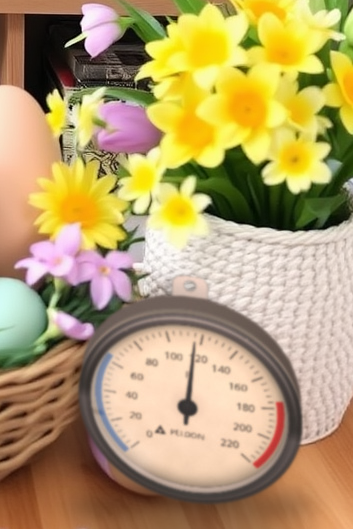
116 °F
